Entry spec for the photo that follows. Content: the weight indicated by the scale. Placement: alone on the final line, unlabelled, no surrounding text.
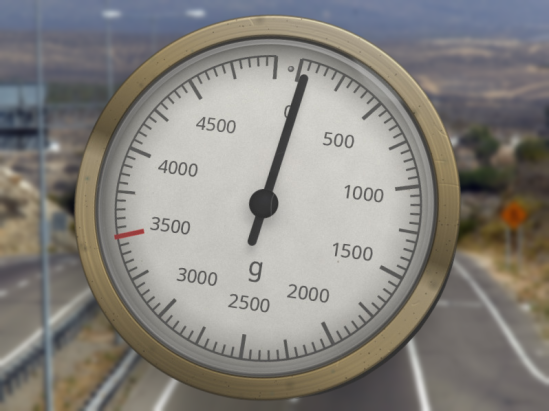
50 g
